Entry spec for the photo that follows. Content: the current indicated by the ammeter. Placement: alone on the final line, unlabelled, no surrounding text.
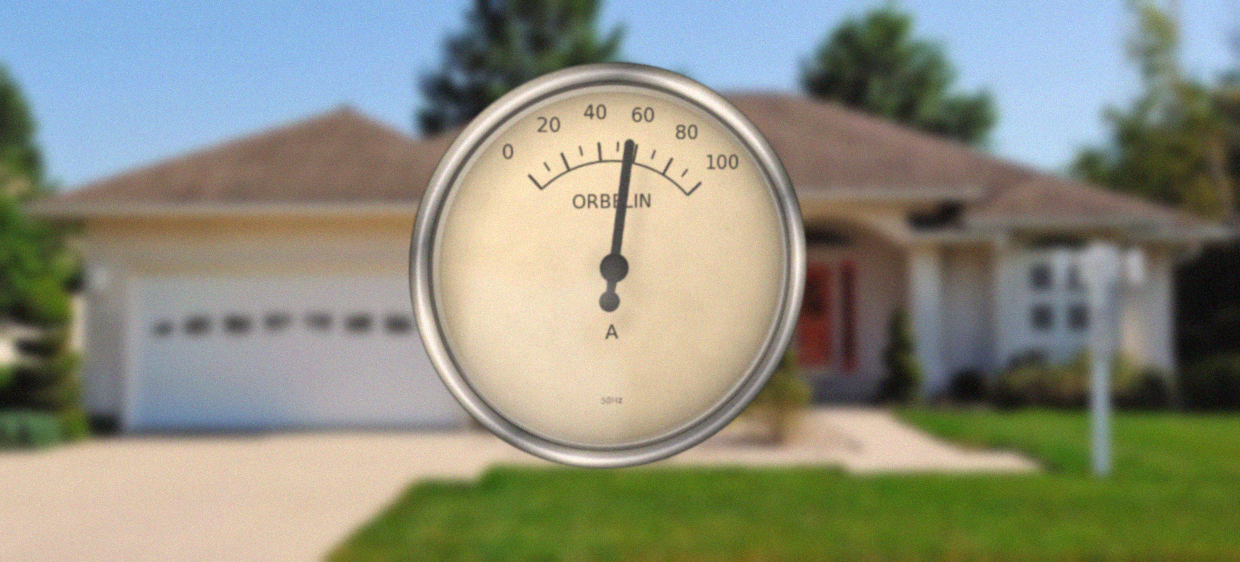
55 A
